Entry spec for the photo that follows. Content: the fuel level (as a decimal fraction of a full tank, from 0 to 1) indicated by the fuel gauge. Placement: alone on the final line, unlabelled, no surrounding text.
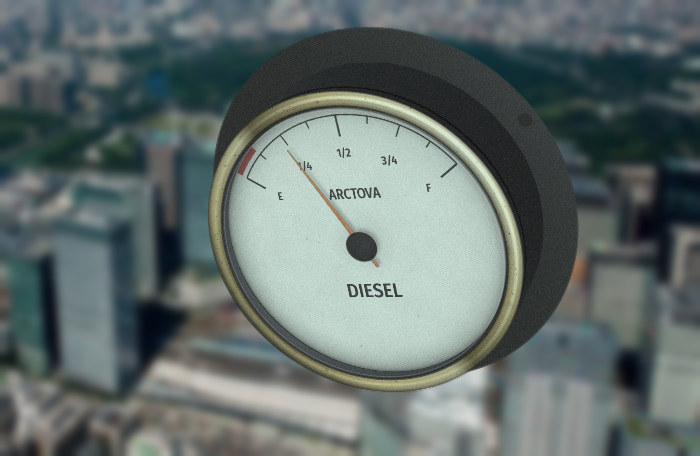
0.25
